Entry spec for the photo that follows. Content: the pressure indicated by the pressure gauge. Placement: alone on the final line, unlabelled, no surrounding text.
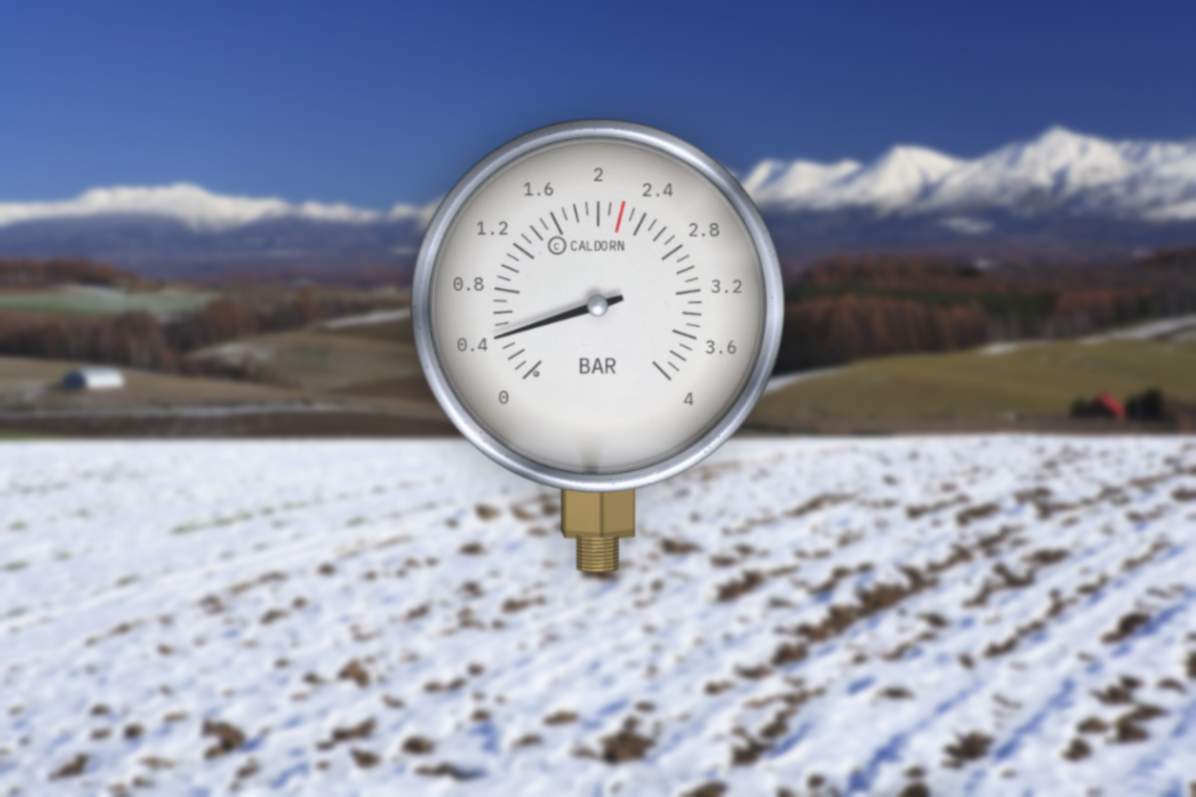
0.4 bar
